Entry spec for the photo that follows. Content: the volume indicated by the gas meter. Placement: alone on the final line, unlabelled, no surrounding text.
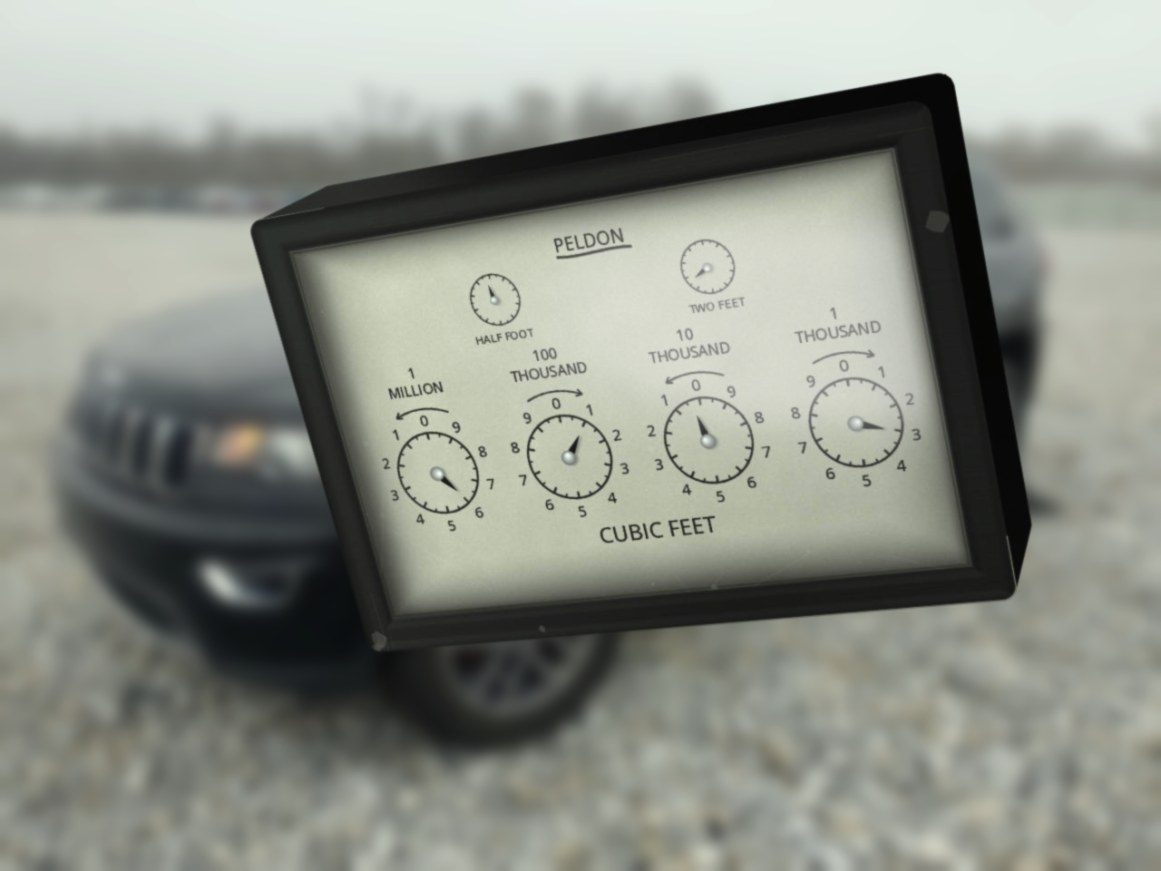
610300 ft³
